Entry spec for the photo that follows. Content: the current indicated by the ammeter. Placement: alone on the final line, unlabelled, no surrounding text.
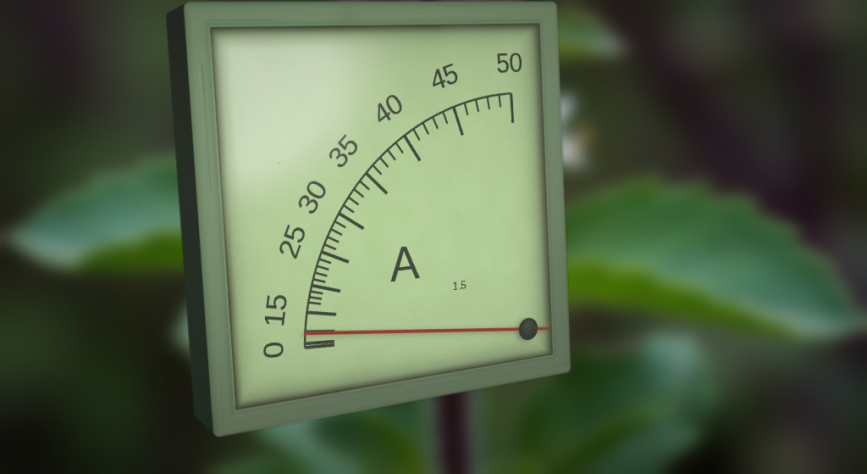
10 A
